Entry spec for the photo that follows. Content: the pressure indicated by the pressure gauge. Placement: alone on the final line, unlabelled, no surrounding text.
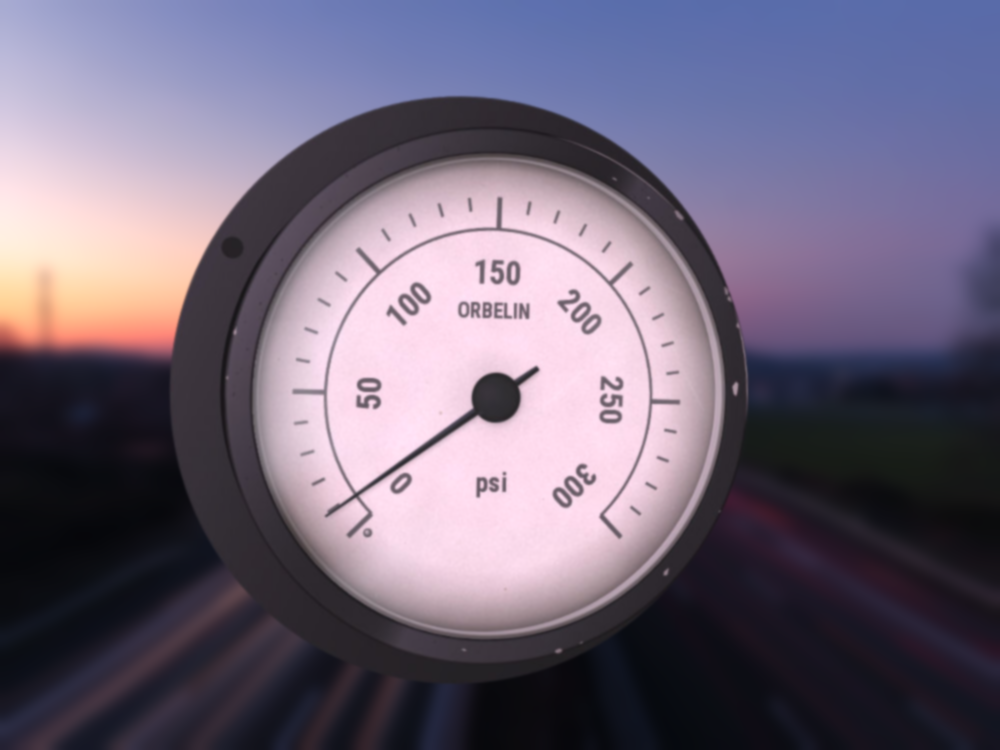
10 psi
